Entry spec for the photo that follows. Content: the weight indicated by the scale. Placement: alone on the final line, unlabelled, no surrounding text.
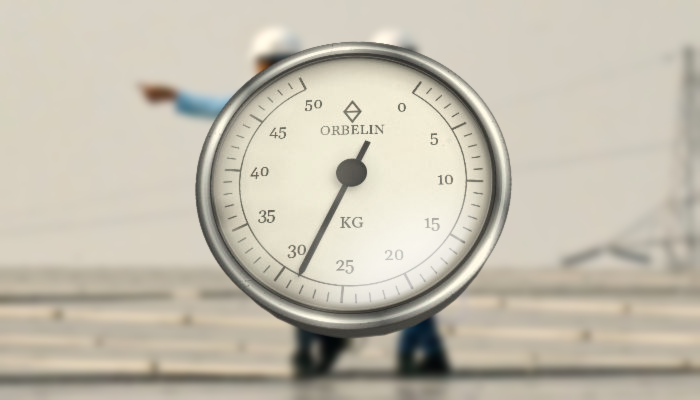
28.5 kg
